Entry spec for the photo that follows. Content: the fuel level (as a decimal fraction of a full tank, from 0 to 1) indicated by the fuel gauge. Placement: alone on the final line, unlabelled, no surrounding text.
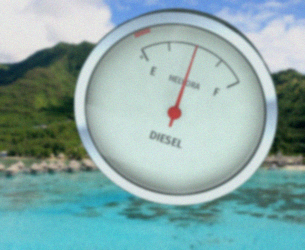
0.5
